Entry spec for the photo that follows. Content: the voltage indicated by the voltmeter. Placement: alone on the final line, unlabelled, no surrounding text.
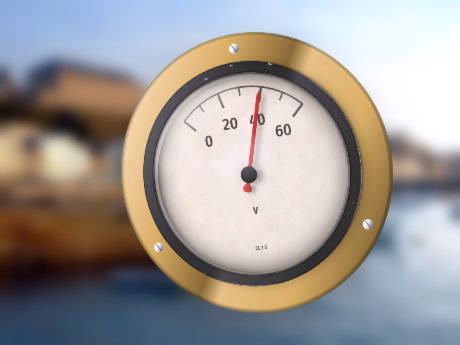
40 V
